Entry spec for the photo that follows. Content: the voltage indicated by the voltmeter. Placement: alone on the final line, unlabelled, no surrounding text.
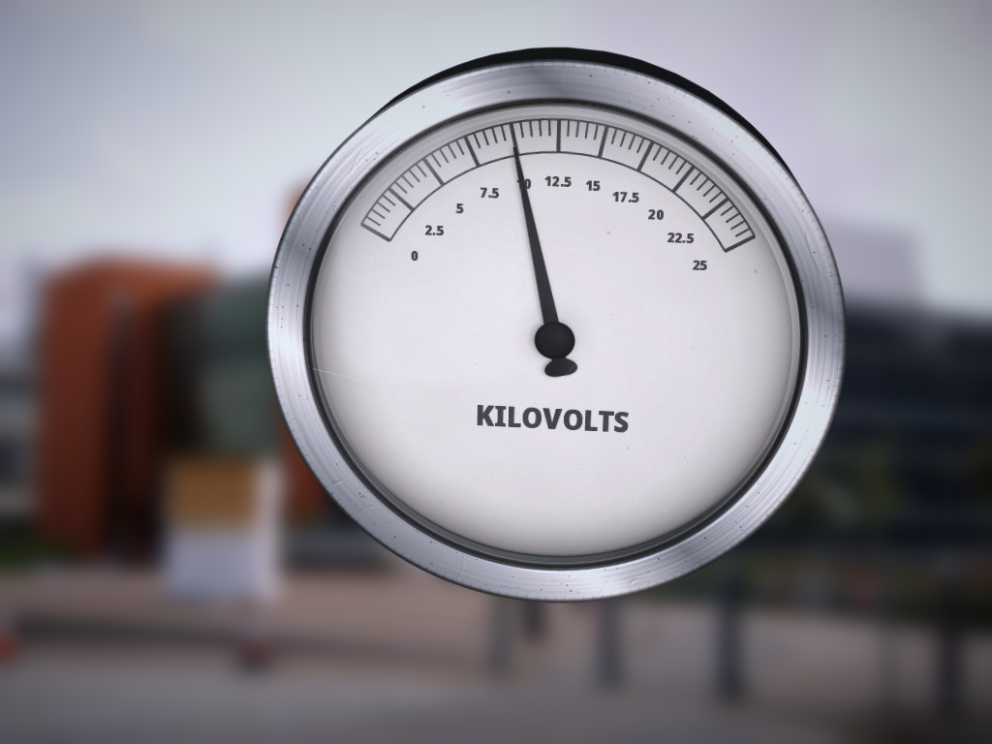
10 kV
